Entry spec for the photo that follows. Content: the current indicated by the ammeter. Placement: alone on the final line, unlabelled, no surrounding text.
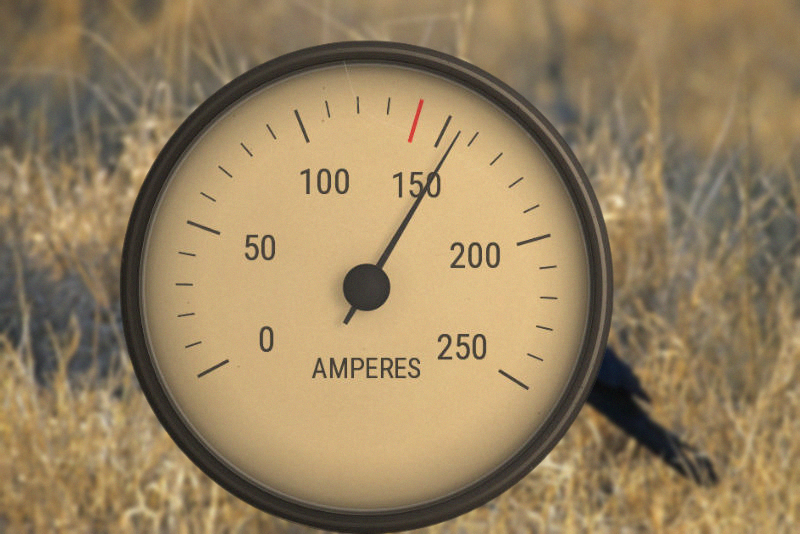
155 A
